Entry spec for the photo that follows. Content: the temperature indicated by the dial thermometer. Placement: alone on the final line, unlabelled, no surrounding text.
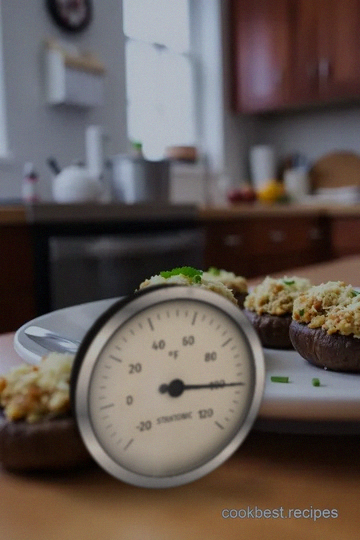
100 °F
